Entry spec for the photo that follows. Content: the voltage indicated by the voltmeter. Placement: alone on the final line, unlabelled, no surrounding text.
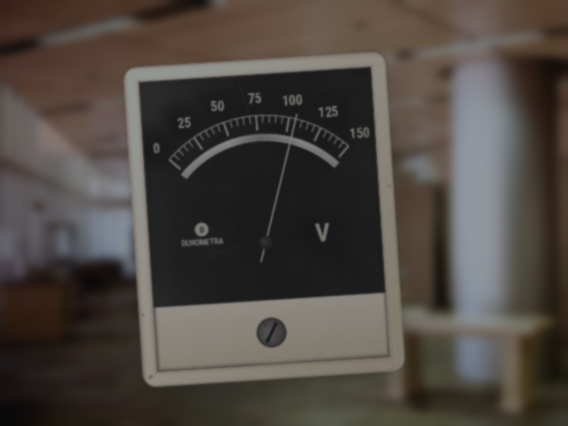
105 V
